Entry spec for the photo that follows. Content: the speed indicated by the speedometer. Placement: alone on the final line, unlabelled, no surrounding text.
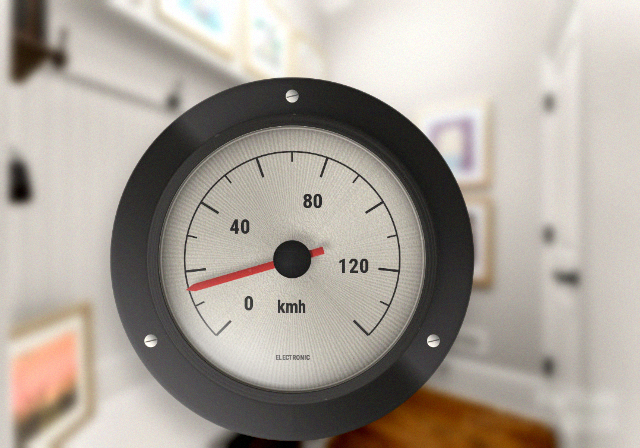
15 km/h
